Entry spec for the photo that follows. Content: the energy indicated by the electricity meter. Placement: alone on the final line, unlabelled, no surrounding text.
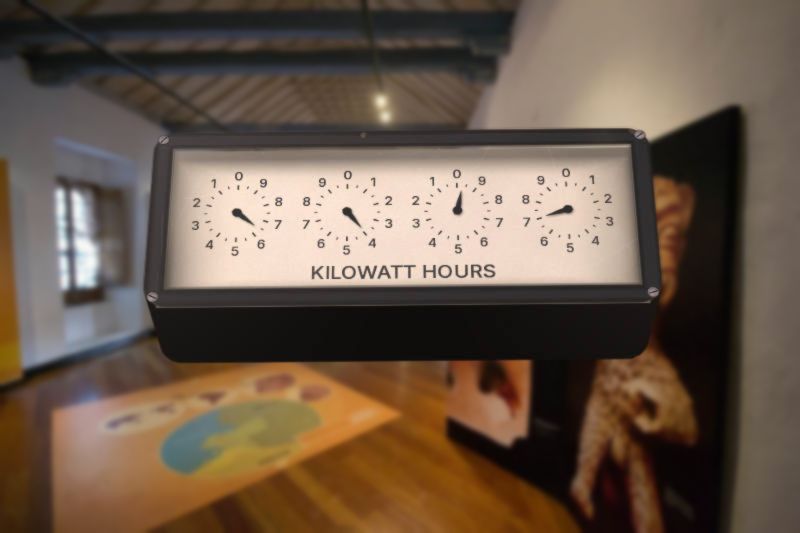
6397 kWh
